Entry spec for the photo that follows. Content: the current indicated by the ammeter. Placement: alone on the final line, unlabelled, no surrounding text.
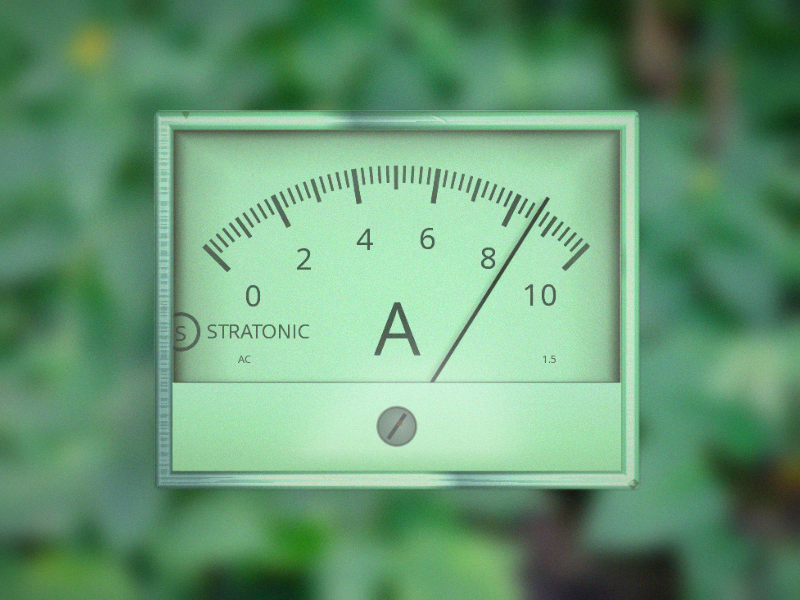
8.6 A
